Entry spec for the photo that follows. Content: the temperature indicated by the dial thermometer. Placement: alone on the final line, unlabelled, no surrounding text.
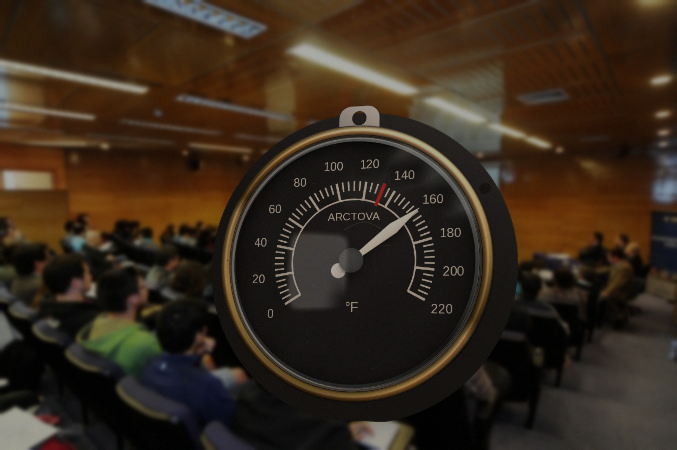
160 °F
